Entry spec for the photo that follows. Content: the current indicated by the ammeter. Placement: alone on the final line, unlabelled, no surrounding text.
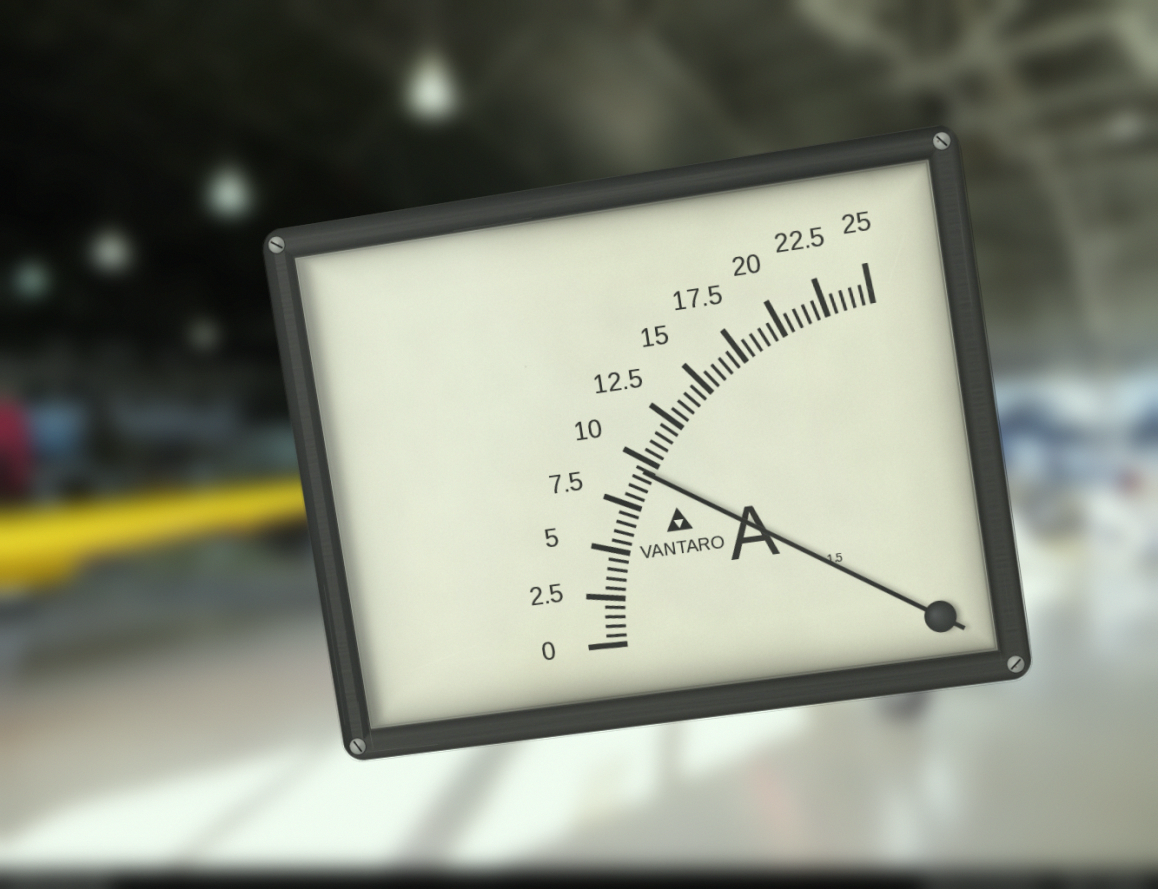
9.5 A
